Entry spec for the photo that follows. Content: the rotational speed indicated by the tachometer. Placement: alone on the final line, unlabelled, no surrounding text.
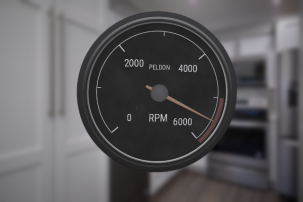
5500 rpm
